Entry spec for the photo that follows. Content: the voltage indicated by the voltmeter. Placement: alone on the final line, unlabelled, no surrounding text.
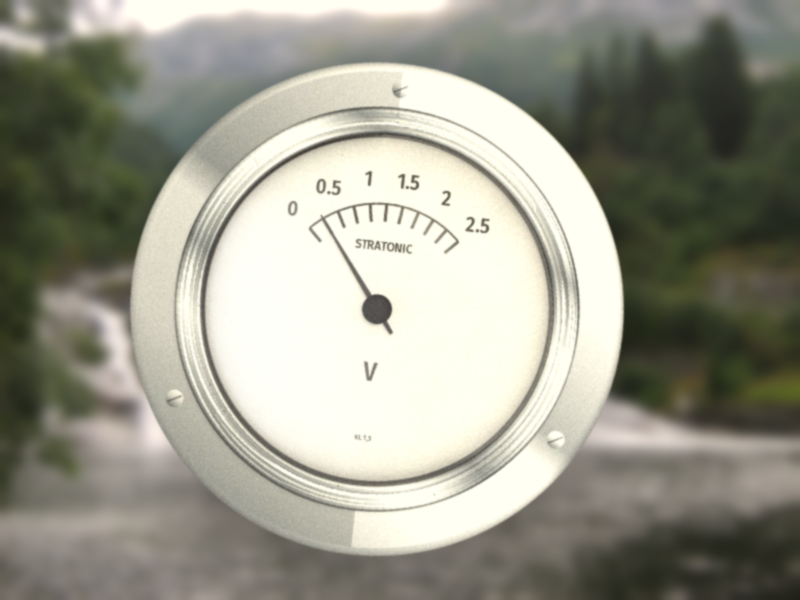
0.25 V
